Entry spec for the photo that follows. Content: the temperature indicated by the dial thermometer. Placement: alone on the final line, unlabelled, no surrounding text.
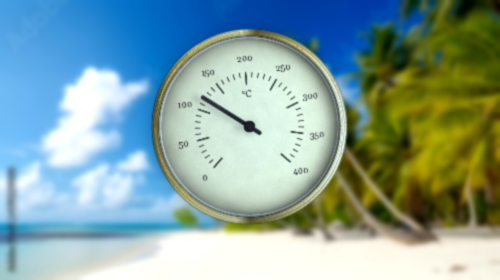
120 °C
